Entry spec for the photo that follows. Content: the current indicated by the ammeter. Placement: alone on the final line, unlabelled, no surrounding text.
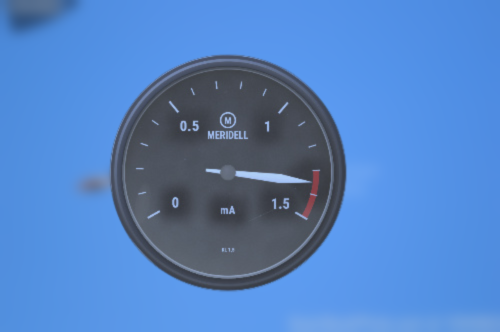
1.35 mA
